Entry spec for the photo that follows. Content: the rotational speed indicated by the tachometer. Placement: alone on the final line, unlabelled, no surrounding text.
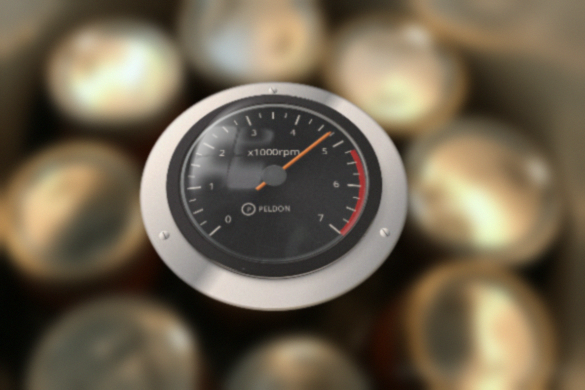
4750 rpm
